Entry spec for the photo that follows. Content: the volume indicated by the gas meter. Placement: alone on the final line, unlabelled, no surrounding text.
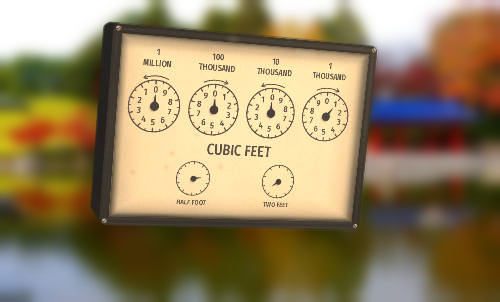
100 ft³
